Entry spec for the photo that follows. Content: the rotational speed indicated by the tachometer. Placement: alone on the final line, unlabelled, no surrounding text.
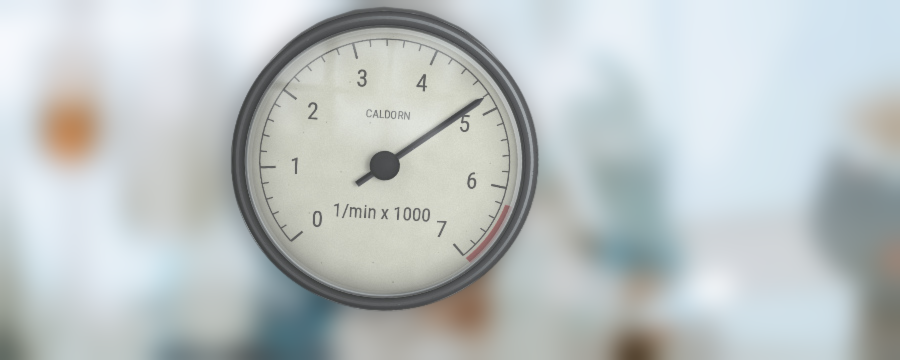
4800 rpm
